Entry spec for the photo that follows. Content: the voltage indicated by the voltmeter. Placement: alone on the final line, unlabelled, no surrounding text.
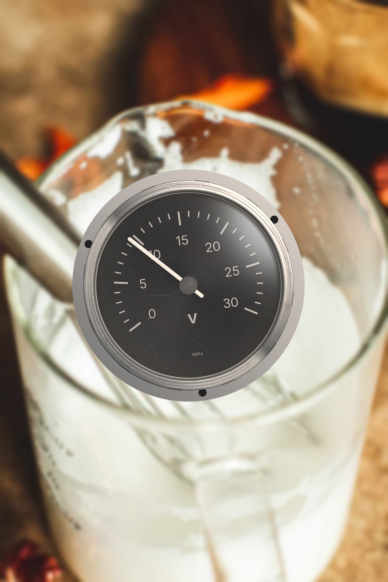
9.5 V
